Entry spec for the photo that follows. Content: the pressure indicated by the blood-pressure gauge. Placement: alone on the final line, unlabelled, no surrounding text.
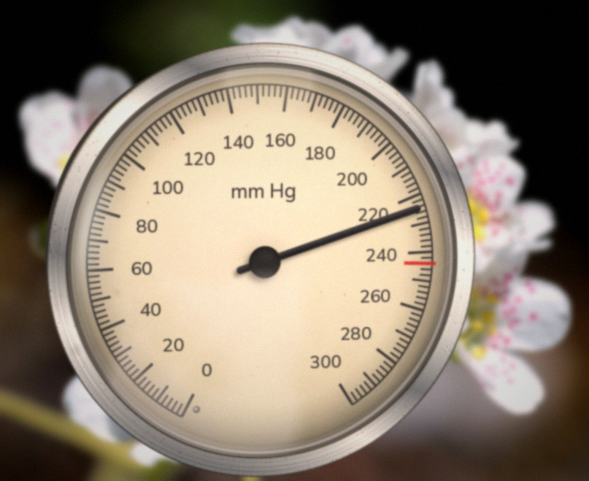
224 mmHg
